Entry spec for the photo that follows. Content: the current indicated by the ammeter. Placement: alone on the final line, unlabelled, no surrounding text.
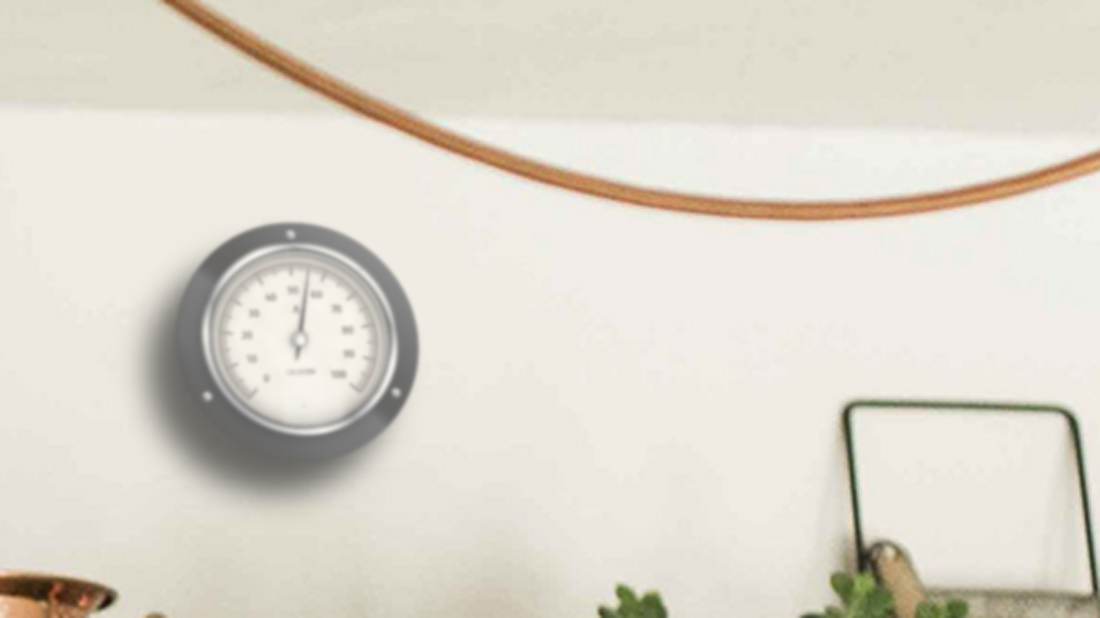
55 A
